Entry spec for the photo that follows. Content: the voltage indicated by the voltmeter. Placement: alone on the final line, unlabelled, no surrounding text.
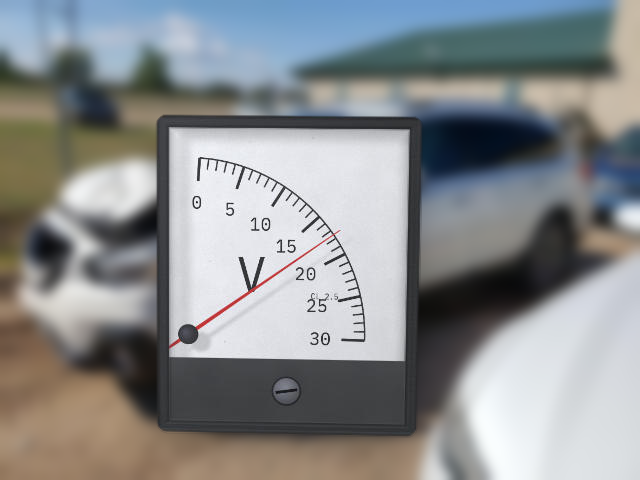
17.5 V
